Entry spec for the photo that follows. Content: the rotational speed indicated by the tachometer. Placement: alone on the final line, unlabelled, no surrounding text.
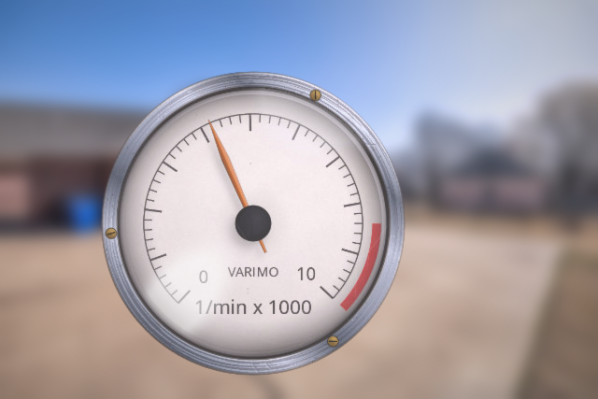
4200 rpm
